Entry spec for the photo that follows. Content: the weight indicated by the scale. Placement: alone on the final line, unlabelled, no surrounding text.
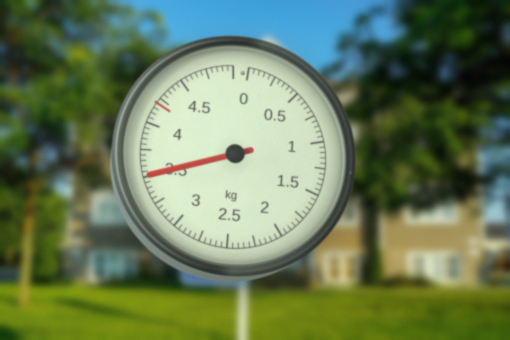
3.5 kg
